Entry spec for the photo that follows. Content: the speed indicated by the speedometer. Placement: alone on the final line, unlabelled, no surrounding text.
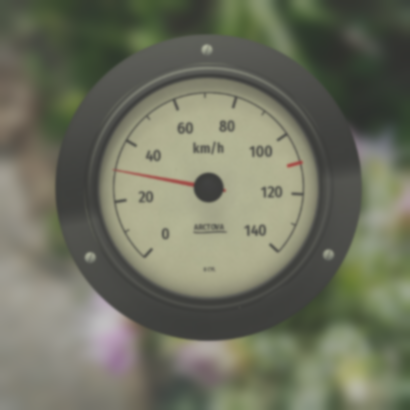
30 km/h
